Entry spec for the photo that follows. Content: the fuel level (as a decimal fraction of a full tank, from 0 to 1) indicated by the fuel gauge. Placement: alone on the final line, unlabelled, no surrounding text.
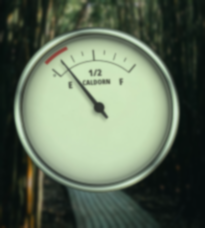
0.125
